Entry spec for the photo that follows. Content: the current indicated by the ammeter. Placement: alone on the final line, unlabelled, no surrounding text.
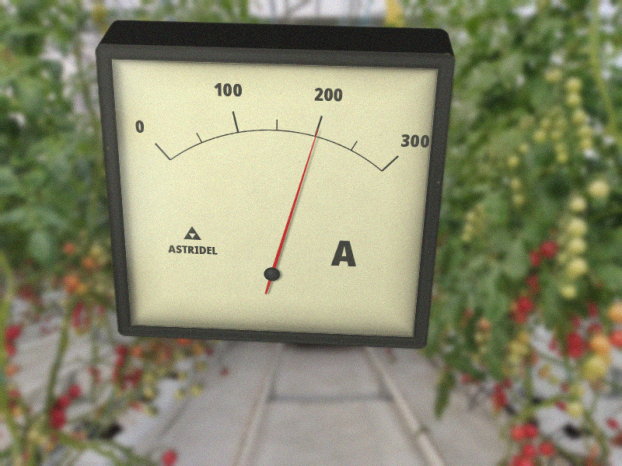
200 A
